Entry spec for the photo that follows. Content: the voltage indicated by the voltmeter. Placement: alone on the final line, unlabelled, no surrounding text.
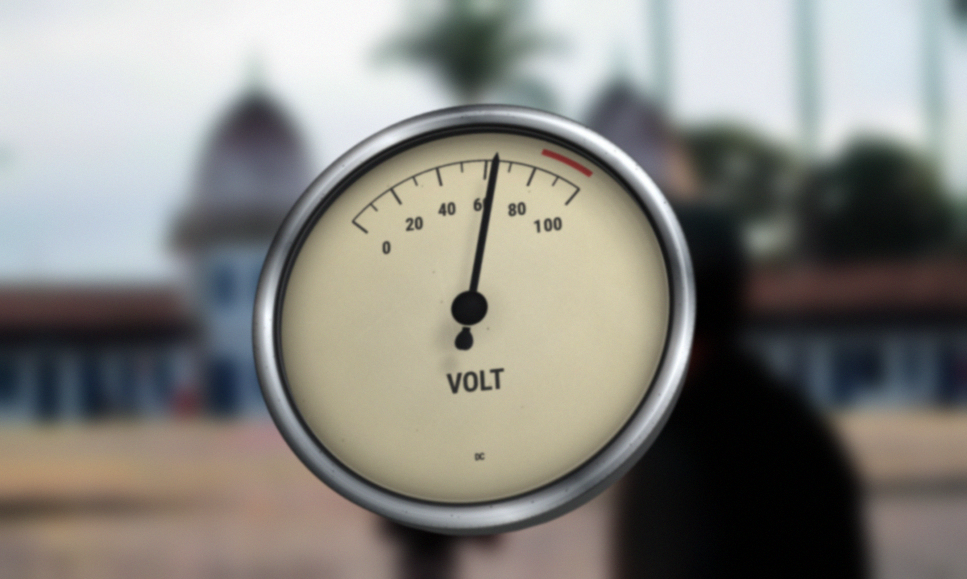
65 V
